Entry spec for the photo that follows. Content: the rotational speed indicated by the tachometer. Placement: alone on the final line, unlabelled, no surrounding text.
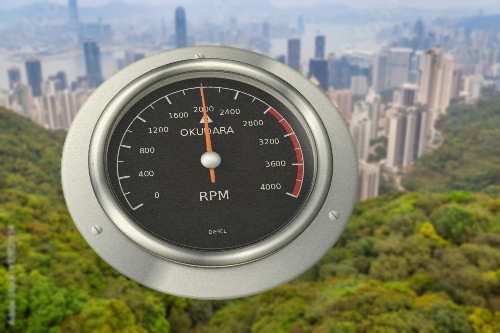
2000 rpm
